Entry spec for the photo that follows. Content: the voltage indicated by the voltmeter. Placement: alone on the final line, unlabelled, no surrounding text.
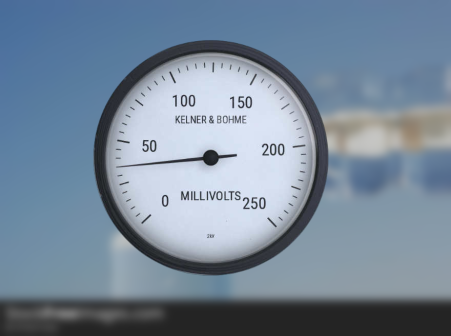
35 mV
